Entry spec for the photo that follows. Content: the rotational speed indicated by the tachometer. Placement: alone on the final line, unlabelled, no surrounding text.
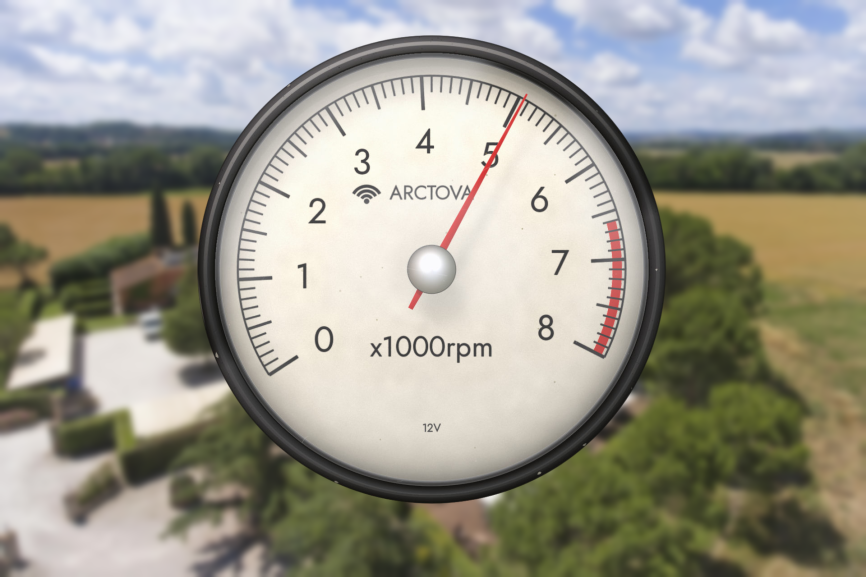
5050 rpm
